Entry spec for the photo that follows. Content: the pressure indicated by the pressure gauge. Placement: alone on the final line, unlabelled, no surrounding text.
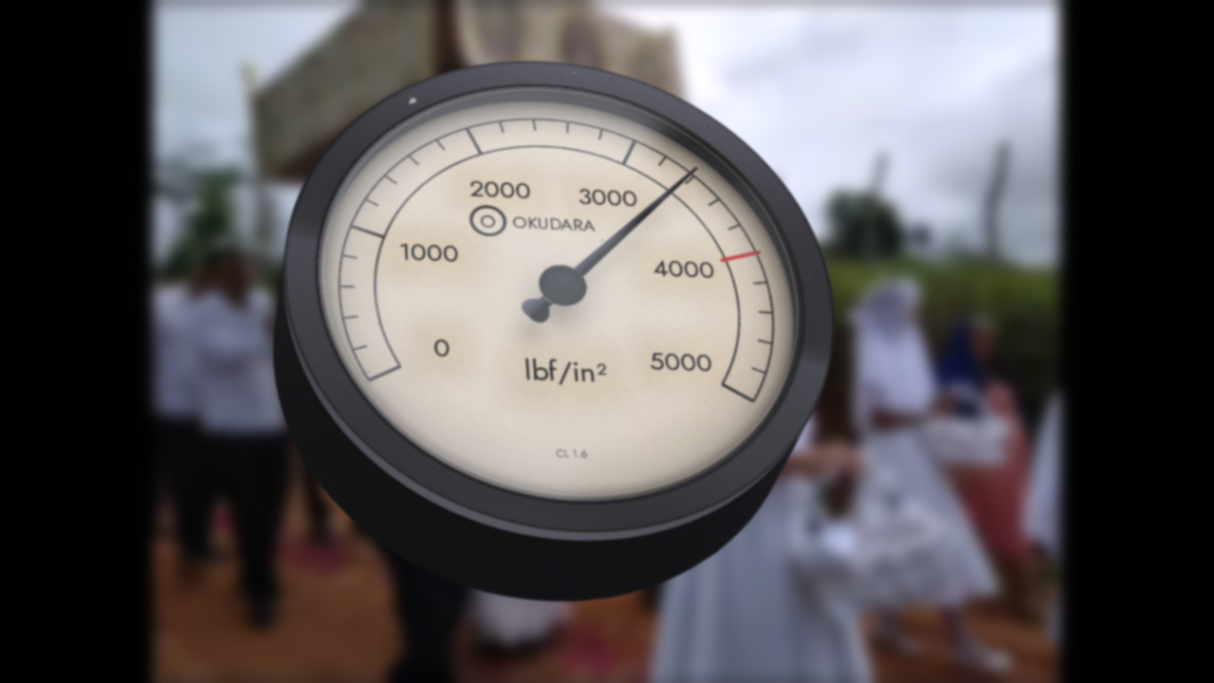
3400 psi
